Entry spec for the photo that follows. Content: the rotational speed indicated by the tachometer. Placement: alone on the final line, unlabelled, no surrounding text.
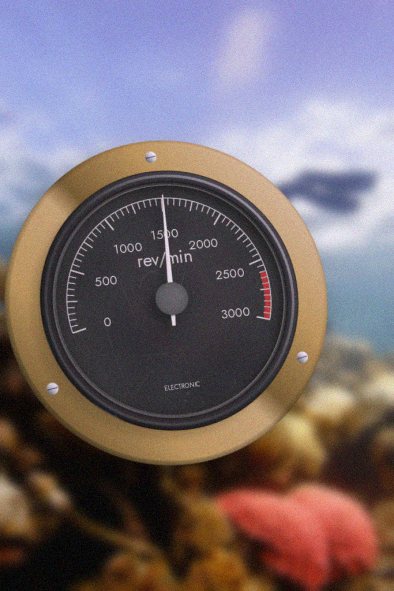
1500 rpm
